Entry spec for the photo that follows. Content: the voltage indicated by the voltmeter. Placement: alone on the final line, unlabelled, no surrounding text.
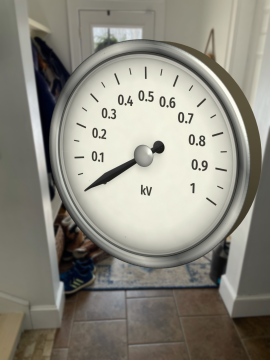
0 kV
